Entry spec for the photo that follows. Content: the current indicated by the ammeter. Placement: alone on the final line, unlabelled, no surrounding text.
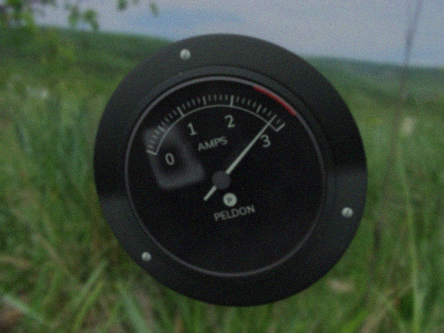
2.8 A
